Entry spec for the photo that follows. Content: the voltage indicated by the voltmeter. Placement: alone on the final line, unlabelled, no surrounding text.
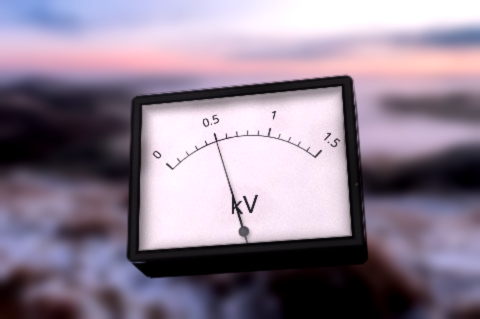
0.5 kV
